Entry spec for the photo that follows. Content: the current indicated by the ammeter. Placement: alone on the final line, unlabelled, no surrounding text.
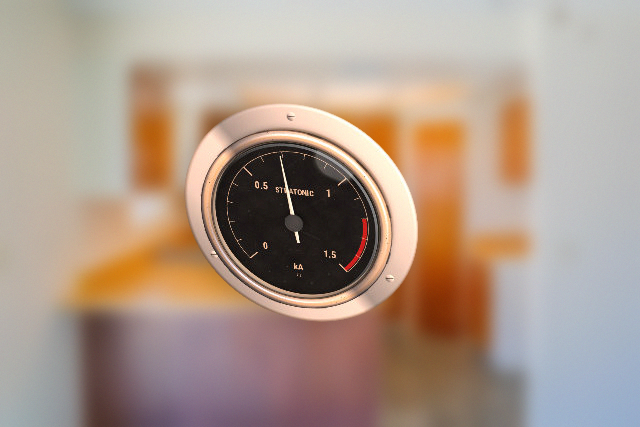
0.7 kA
